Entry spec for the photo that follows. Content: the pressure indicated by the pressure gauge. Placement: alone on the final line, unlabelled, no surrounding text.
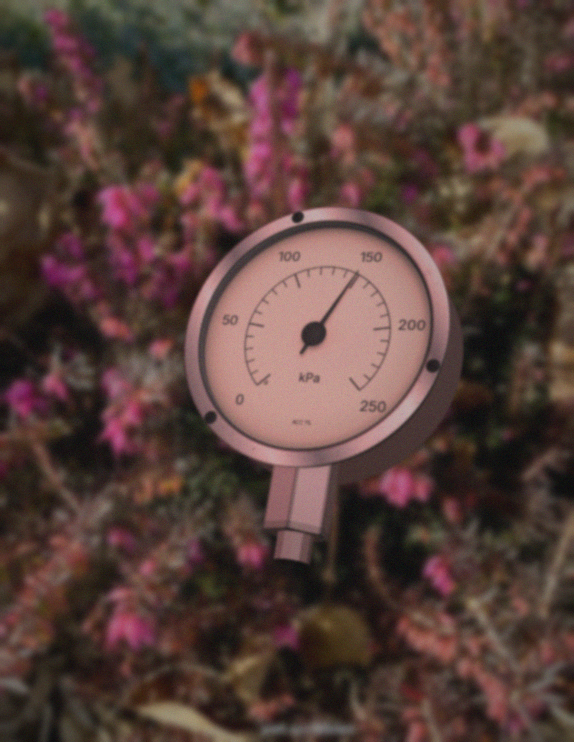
150 kPa
